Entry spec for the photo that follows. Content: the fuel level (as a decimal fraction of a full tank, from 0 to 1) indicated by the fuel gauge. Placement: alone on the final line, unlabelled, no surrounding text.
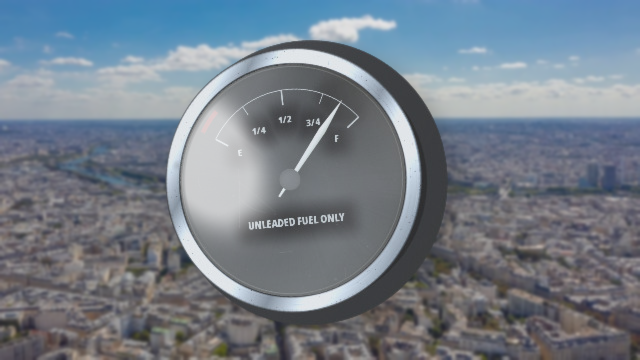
0.875
